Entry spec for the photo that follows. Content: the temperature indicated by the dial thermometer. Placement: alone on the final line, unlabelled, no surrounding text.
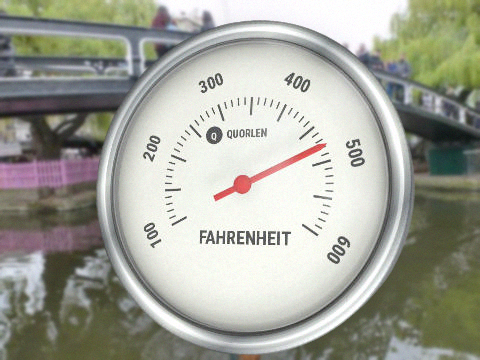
480 °F
